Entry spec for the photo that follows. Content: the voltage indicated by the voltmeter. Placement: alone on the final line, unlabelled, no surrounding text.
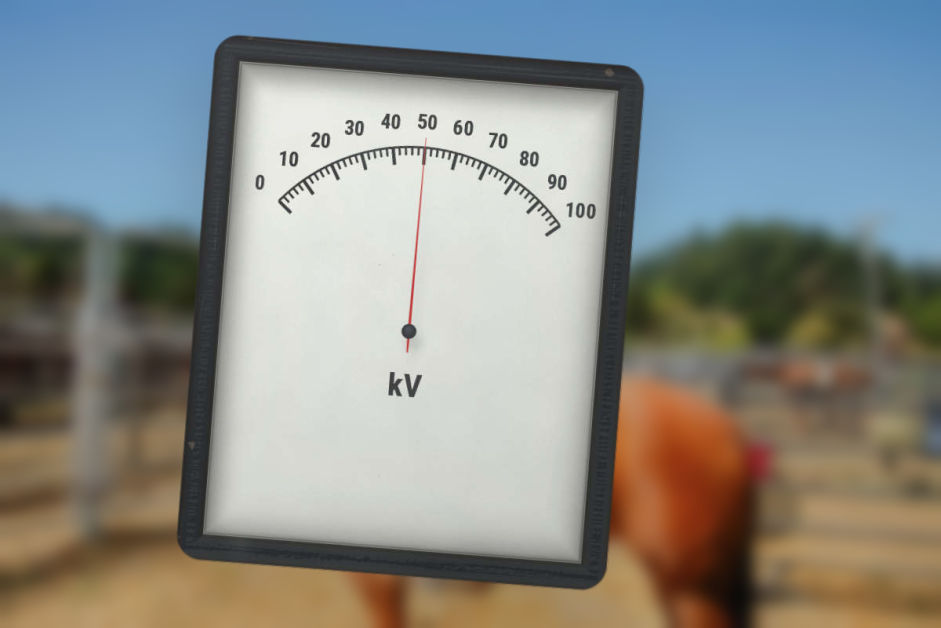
50 kV
